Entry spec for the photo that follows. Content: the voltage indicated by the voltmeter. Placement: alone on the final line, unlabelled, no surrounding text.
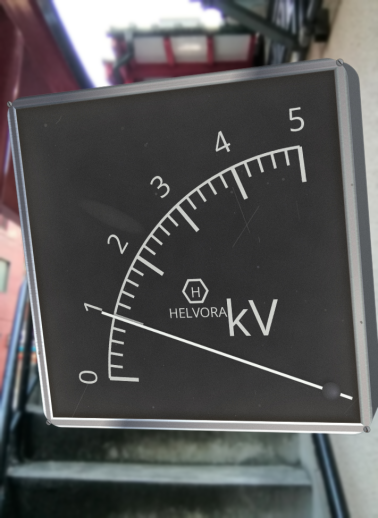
1 kV
